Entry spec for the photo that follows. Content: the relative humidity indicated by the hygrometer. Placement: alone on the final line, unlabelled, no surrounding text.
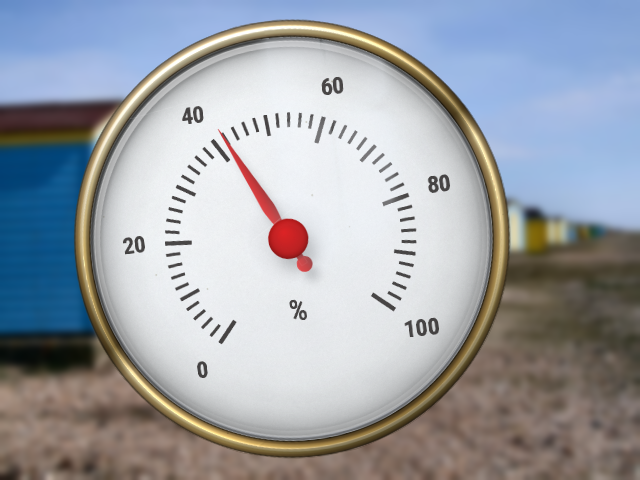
42 %
